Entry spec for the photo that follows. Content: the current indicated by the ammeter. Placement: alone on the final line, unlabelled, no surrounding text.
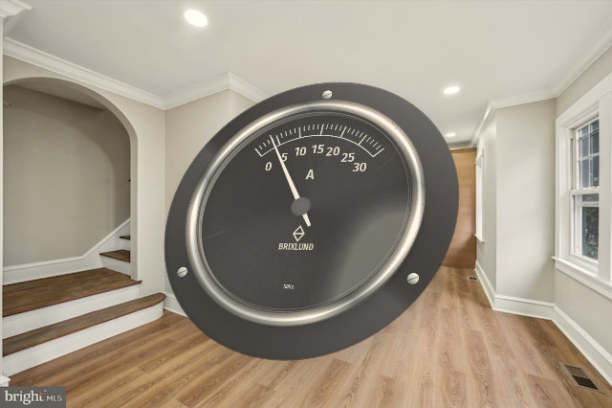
4 A
